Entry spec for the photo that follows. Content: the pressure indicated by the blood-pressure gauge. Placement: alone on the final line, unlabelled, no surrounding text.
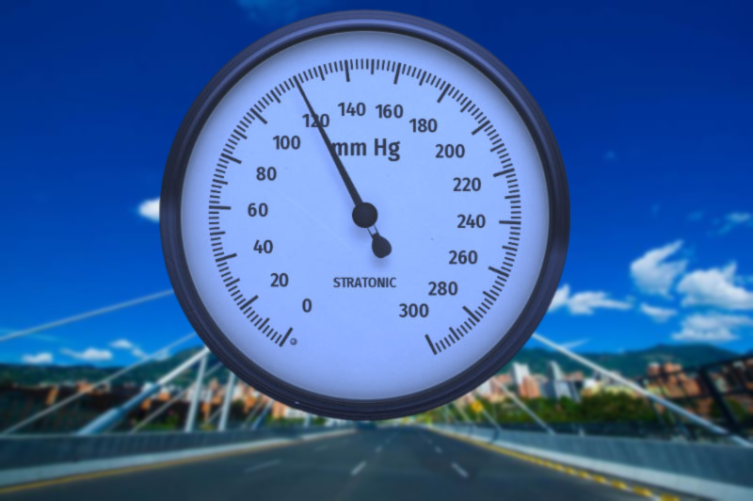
120 mmHg
